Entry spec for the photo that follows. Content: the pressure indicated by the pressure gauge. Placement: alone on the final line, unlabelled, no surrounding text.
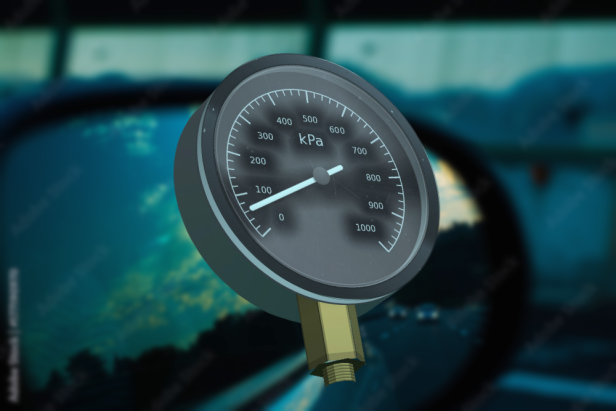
60 kPa
